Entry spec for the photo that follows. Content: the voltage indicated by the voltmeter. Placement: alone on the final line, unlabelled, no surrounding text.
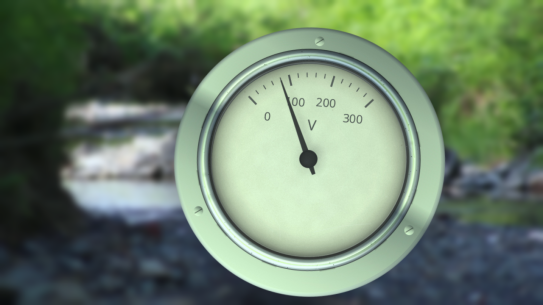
80 V
